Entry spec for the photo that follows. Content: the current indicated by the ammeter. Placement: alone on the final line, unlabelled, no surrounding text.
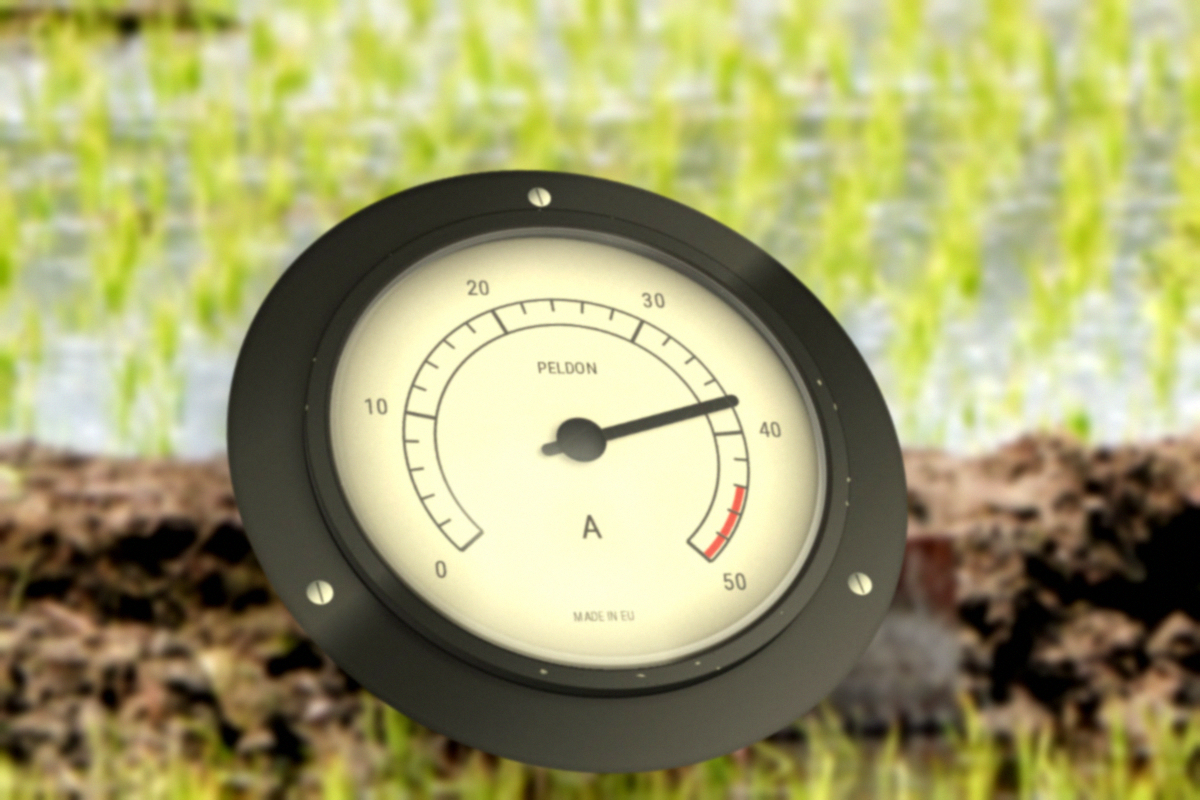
38 A
